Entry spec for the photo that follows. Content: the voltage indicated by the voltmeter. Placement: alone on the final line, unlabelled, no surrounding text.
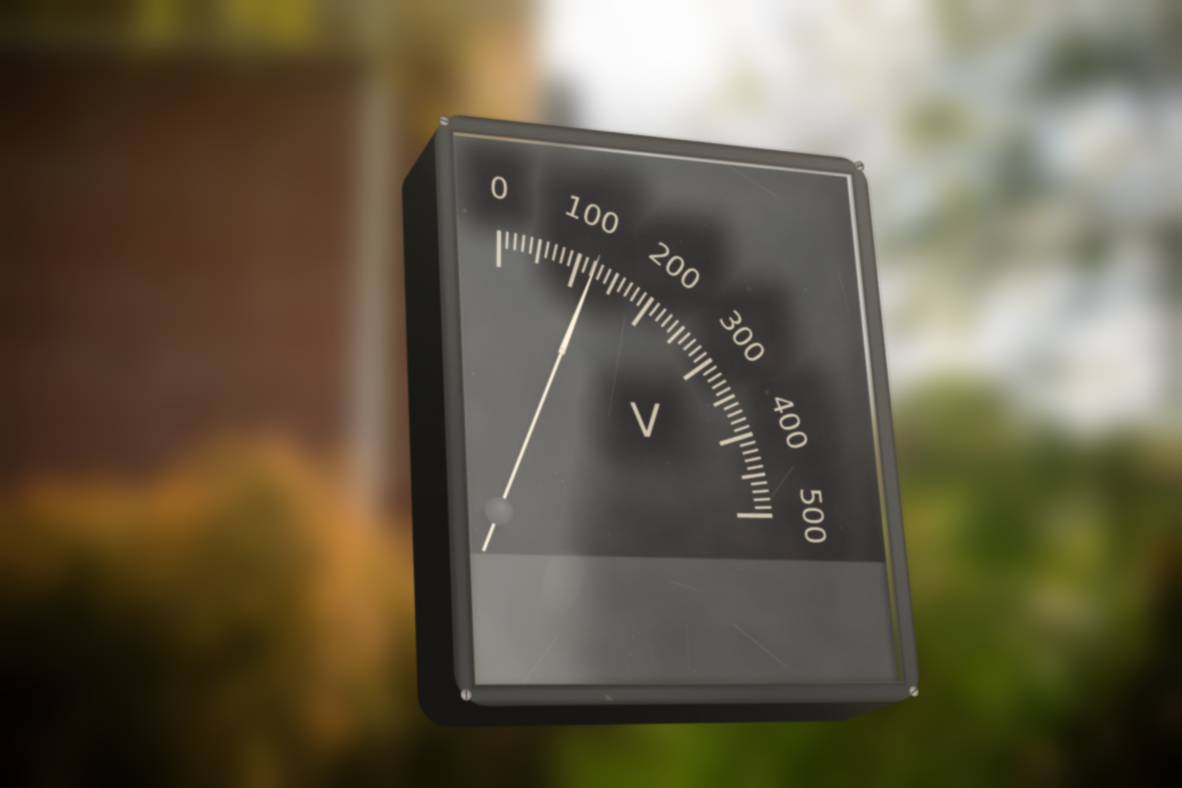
120 V
